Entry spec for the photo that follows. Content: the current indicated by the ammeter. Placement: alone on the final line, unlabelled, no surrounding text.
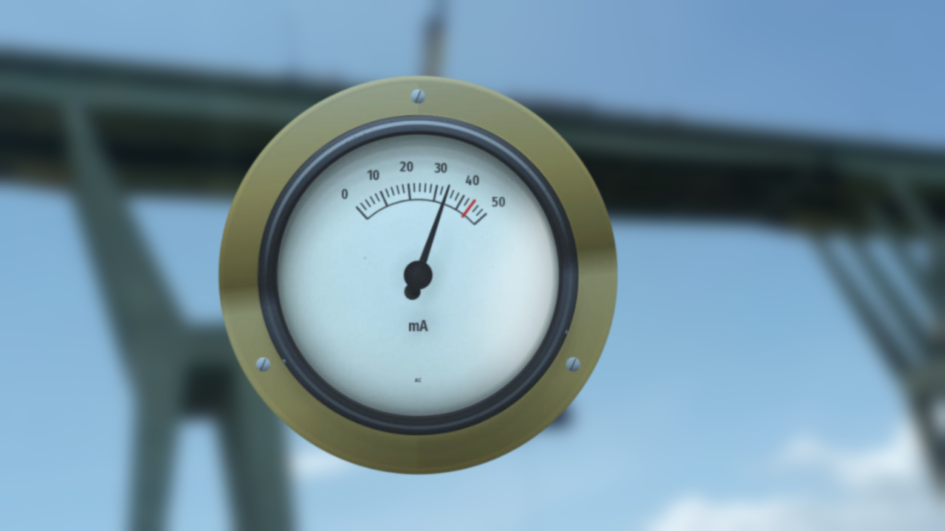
34 mA
